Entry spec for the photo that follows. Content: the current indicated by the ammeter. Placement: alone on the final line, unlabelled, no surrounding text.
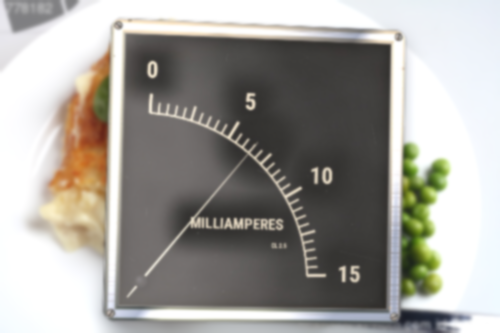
6.5 mA
